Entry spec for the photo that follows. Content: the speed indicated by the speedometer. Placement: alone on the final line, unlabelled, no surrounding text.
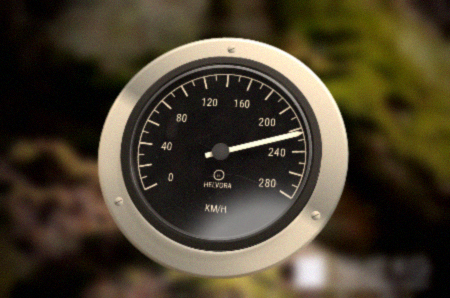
225 km/h
